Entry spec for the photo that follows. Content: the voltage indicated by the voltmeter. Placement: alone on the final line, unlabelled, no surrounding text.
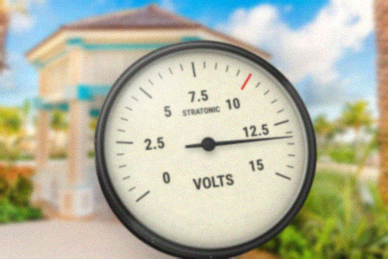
13.25 V
